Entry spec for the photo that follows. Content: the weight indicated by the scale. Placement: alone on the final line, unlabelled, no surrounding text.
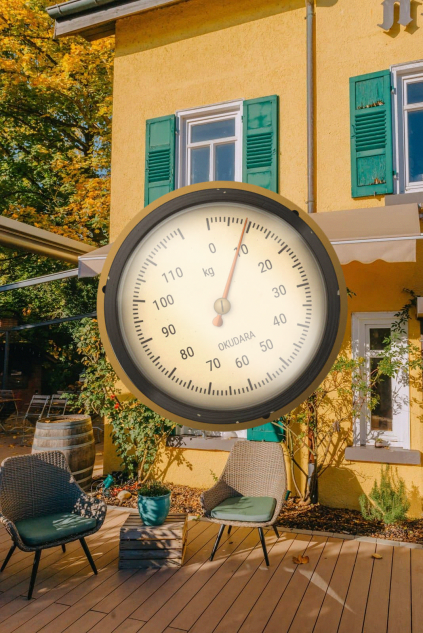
9 kg
